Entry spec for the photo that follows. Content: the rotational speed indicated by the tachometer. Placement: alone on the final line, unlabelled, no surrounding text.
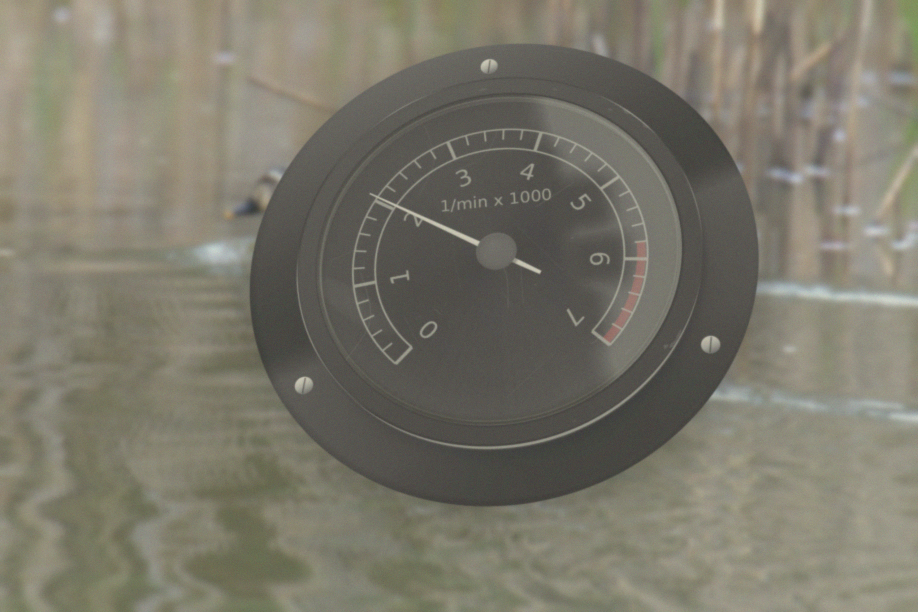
2000 rpm
